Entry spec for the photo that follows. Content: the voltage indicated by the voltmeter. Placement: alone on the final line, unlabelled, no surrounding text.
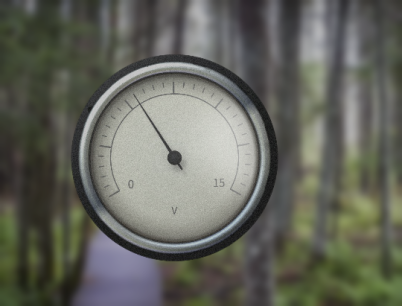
5.5 V
